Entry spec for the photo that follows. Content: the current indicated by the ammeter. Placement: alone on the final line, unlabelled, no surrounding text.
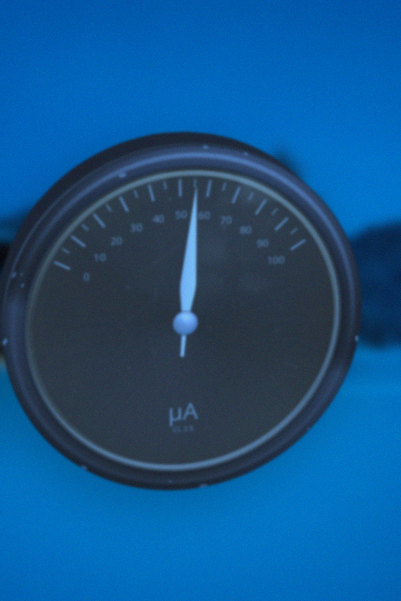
55 µA
